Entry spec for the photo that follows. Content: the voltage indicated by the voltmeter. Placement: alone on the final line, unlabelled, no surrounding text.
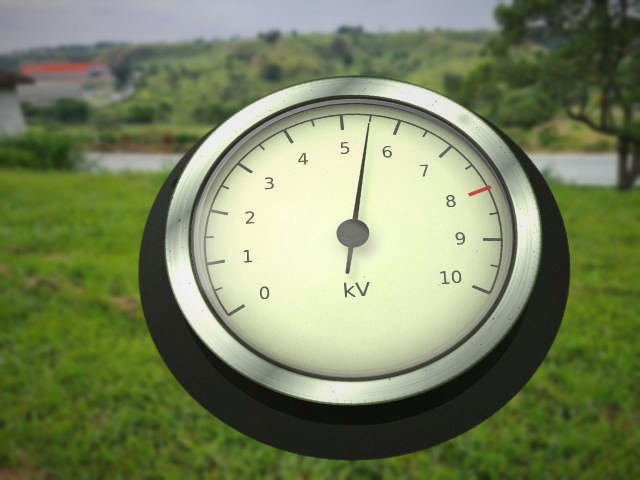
5.5 kV
